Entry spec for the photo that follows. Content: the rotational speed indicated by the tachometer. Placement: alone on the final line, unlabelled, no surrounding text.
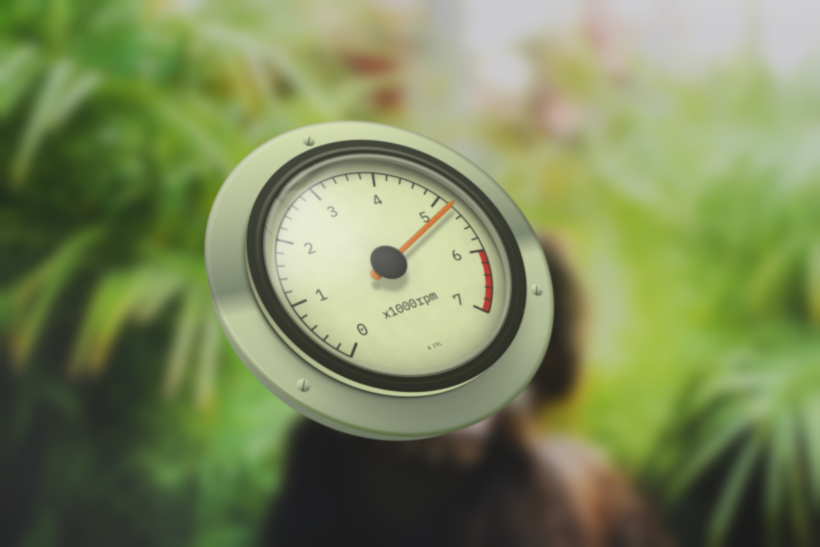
5200 rpm
